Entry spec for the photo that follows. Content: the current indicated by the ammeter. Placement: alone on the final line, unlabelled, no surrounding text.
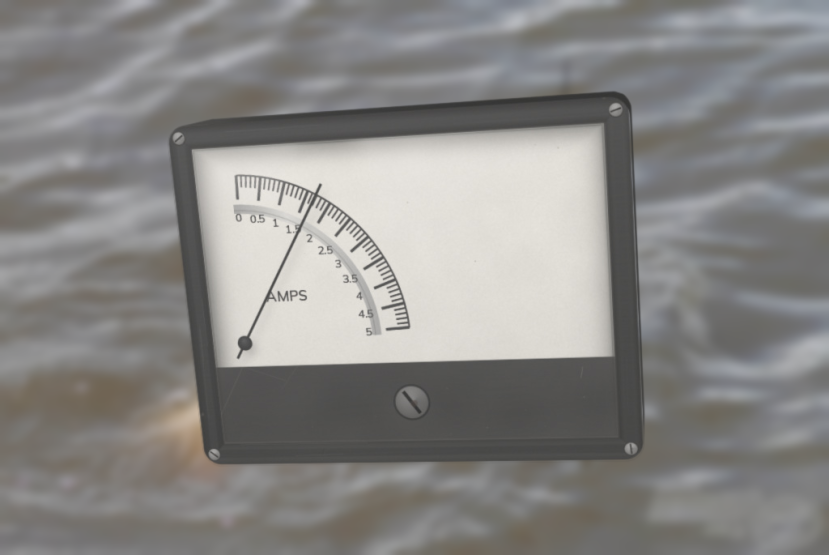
1.7 A
